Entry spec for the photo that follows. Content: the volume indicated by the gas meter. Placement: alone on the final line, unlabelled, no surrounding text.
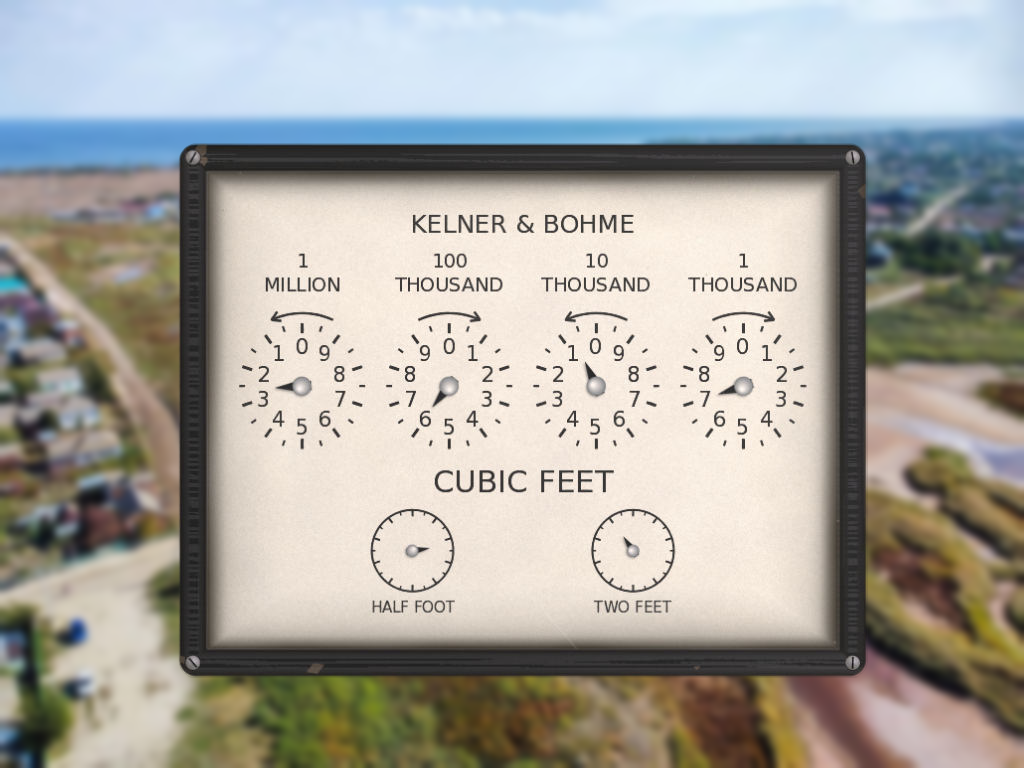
260700 ft³
